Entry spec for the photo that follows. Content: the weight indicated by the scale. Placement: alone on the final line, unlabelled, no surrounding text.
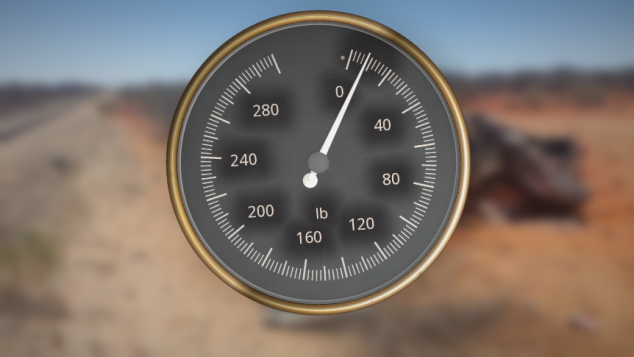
8 lb
